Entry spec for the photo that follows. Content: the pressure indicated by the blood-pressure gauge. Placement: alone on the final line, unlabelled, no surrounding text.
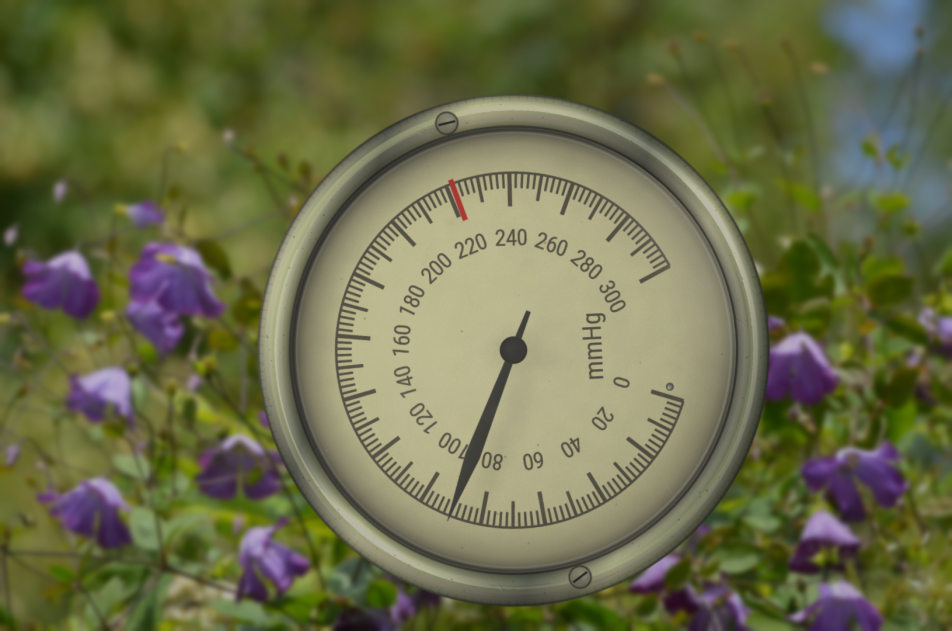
90 mmHg
